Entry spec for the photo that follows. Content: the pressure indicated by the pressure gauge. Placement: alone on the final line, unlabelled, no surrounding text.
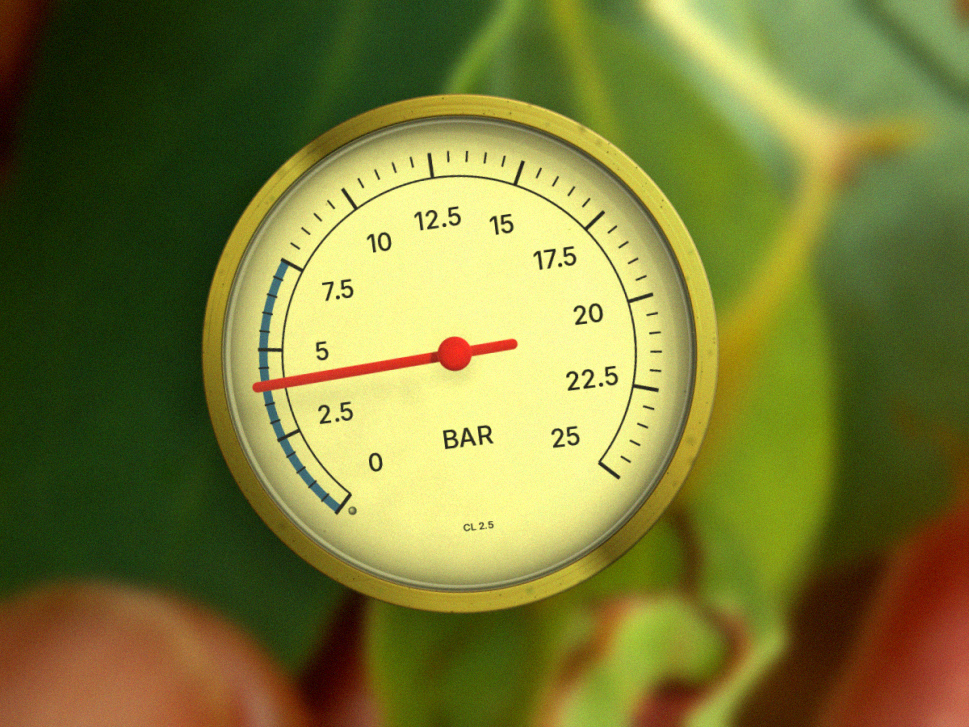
4 bar
